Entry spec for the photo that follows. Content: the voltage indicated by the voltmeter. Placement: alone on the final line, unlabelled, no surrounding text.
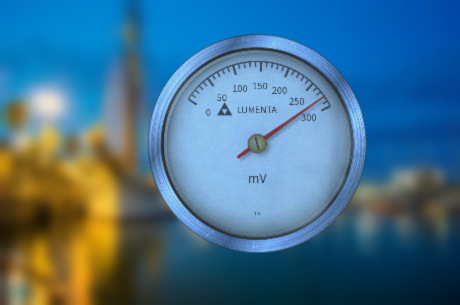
280 mV
